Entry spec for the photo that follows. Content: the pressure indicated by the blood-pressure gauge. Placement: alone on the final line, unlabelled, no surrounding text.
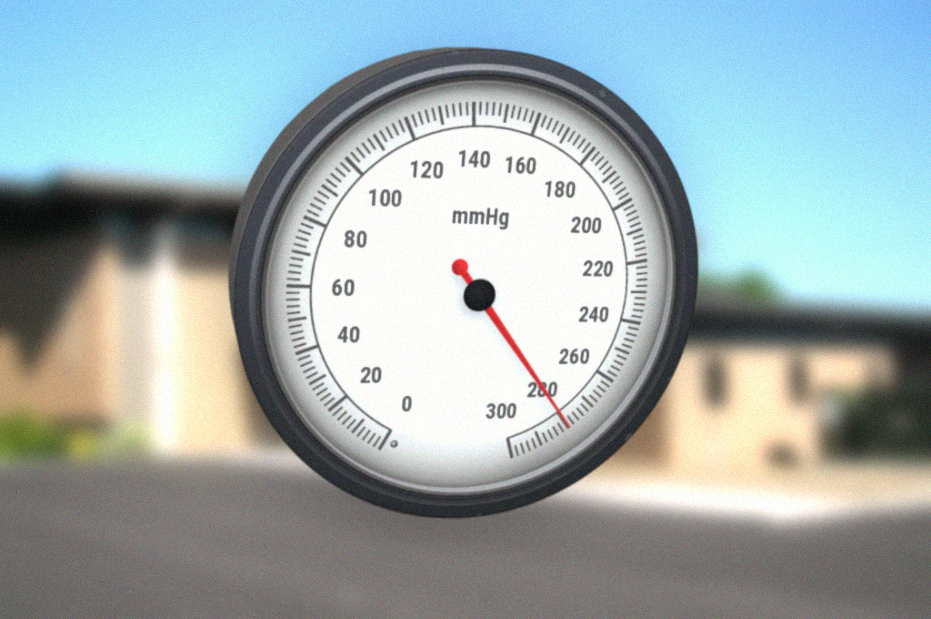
280 mmHg
